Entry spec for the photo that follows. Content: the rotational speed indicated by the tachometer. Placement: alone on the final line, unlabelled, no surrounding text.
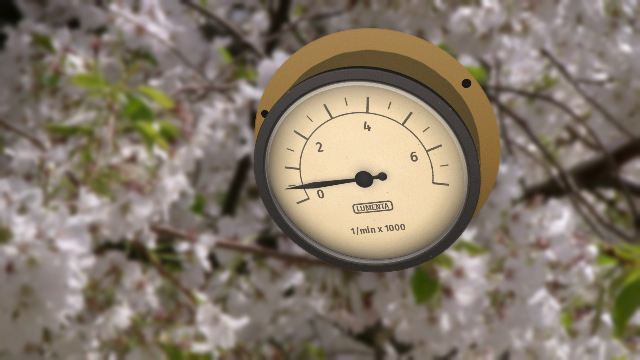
500 rpm
